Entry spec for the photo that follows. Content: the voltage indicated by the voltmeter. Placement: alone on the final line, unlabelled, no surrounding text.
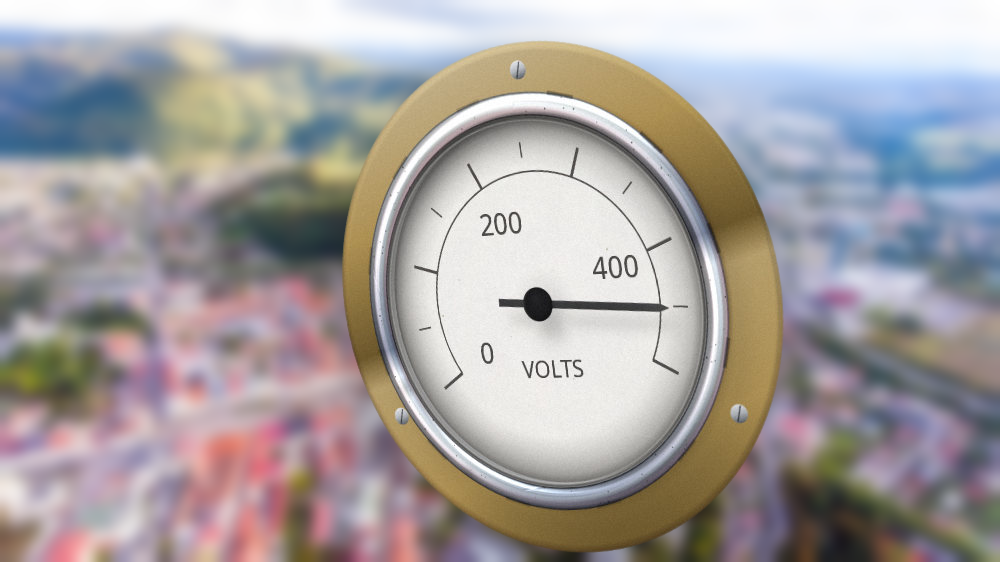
450 V
